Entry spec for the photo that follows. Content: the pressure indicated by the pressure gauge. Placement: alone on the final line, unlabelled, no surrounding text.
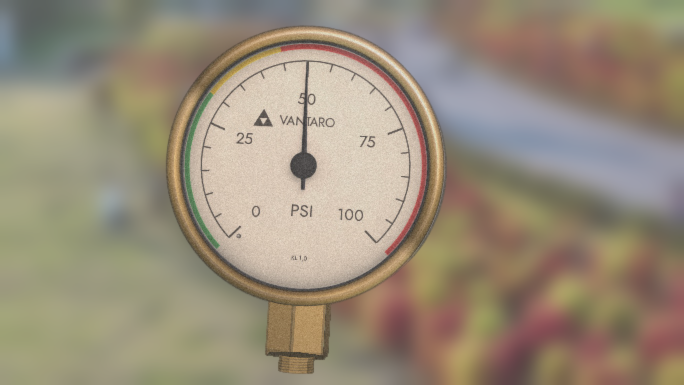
50 psi
